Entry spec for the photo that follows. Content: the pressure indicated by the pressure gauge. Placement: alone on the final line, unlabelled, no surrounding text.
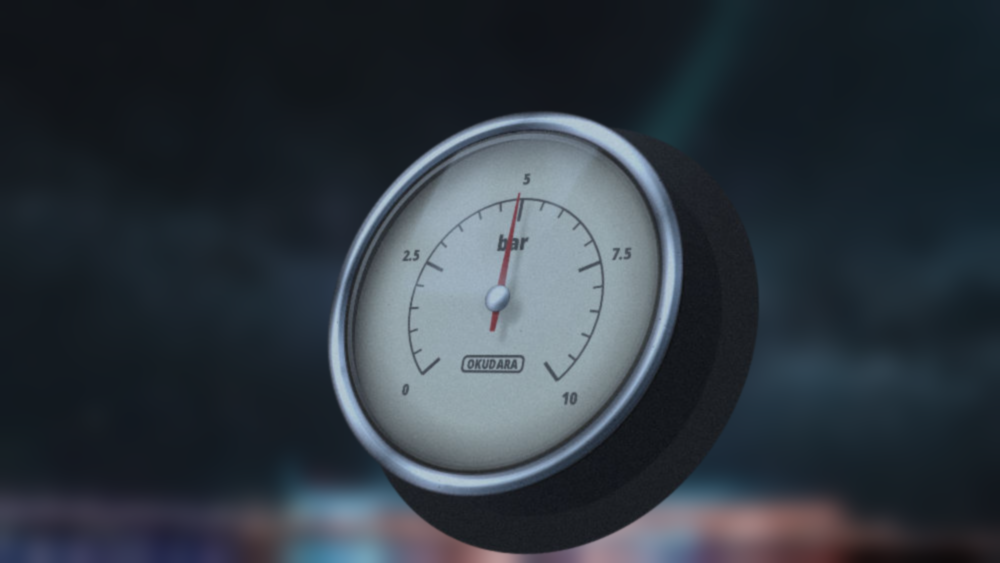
5 bar
